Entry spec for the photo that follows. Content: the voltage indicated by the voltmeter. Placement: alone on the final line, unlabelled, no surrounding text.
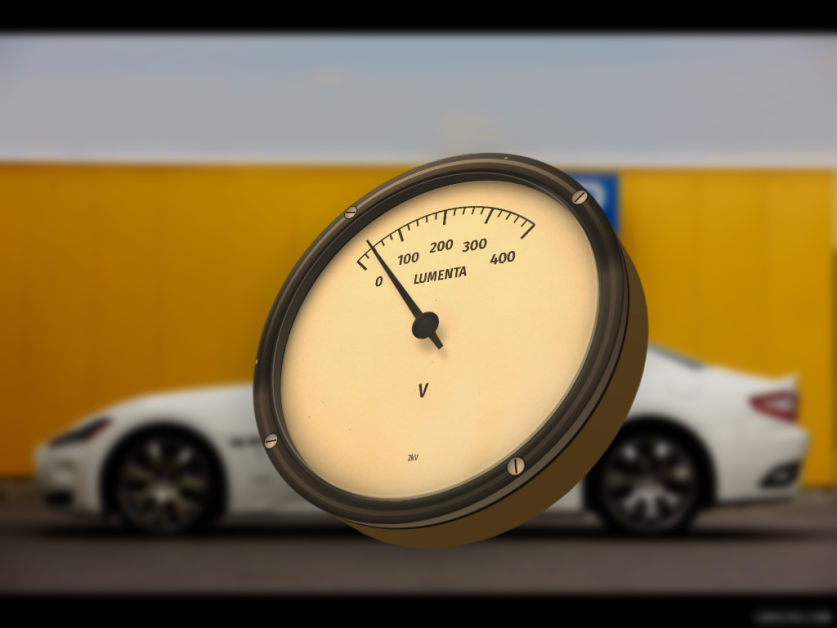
40 V
